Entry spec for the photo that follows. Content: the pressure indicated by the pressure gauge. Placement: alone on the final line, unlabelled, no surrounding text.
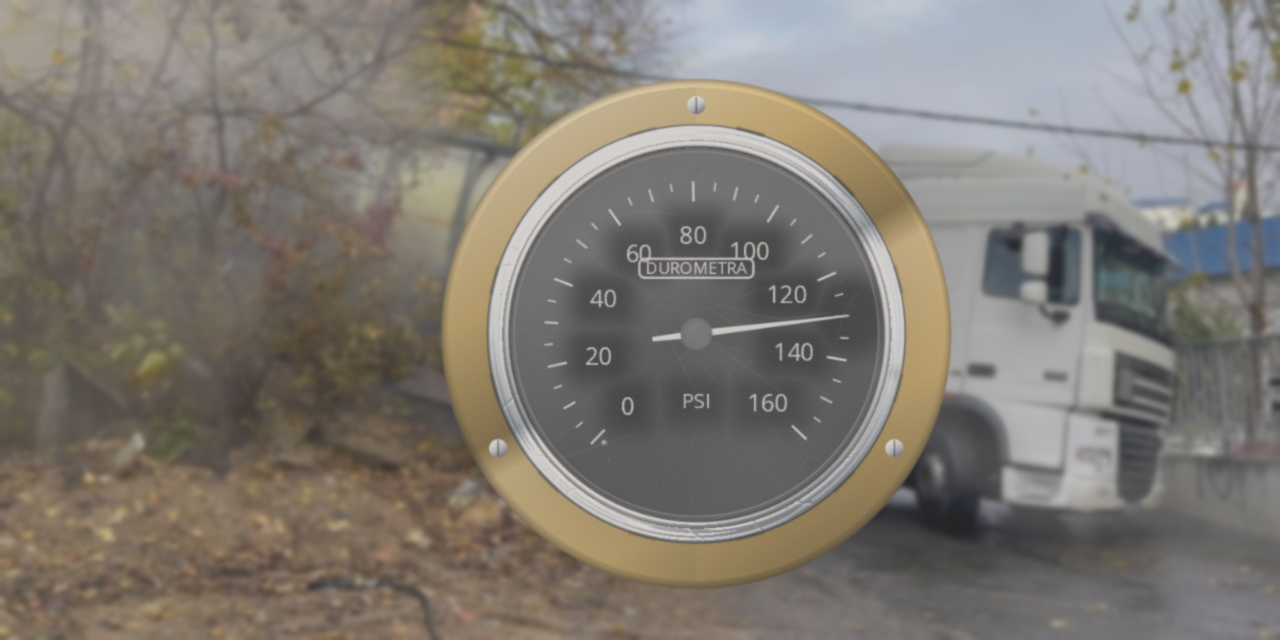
130 psi
